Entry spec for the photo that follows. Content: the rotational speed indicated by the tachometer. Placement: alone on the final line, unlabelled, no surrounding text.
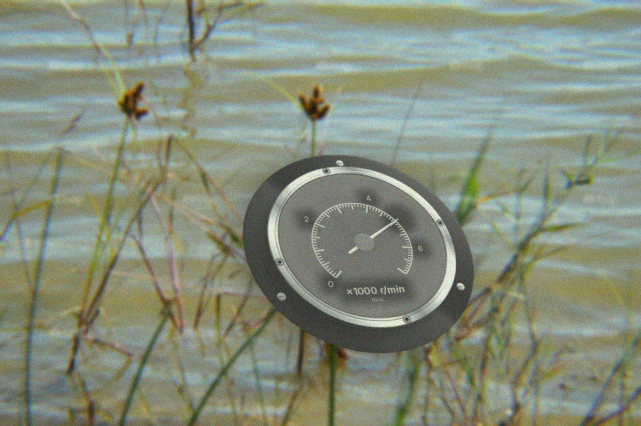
5000 rpm
